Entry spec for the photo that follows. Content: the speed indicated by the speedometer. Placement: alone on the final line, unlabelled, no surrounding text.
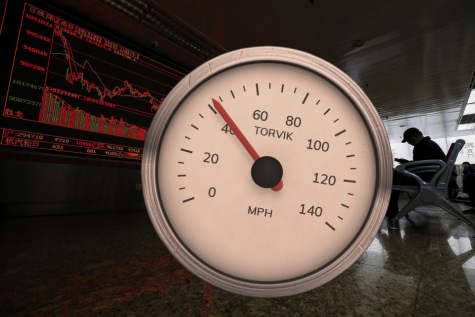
42.5 mph
